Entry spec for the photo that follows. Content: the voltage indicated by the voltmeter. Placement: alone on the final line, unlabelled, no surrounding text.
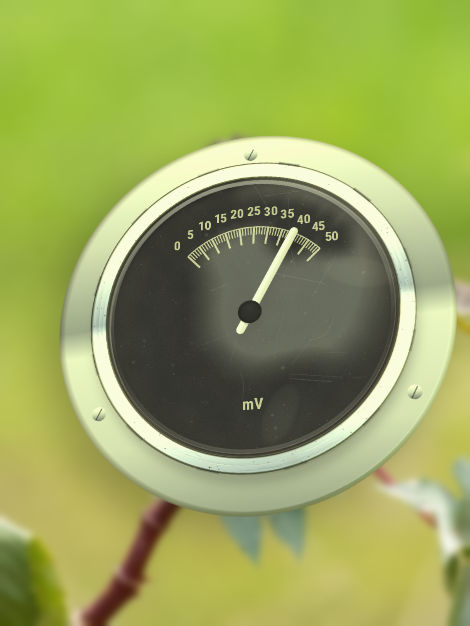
40 mV
